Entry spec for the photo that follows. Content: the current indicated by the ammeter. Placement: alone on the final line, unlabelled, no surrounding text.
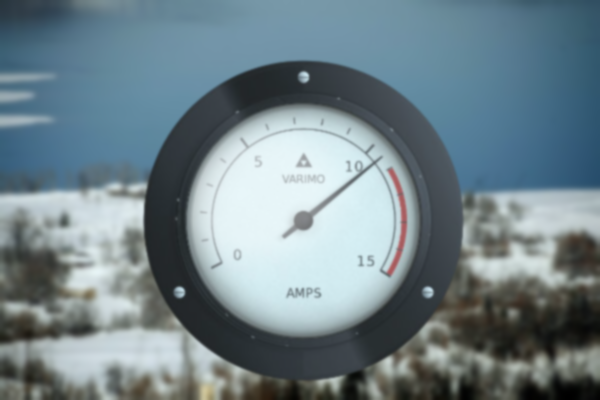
10.5 A
